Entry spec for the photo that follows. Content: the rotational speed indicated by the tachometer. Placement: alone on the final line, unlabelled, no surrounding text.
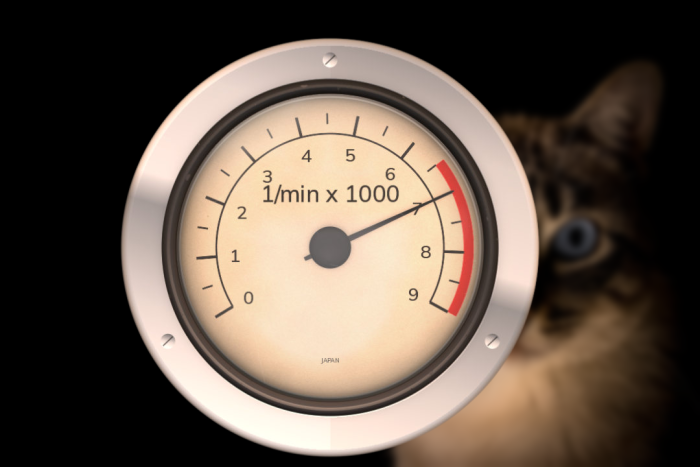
7000 rpm
